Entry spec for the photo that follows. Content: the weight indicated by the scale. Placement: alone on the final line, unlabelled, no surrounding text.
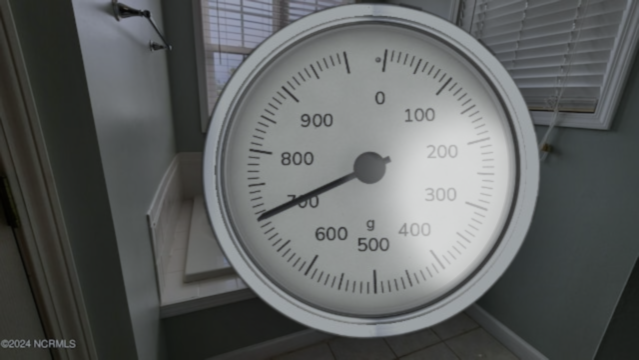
700 g
